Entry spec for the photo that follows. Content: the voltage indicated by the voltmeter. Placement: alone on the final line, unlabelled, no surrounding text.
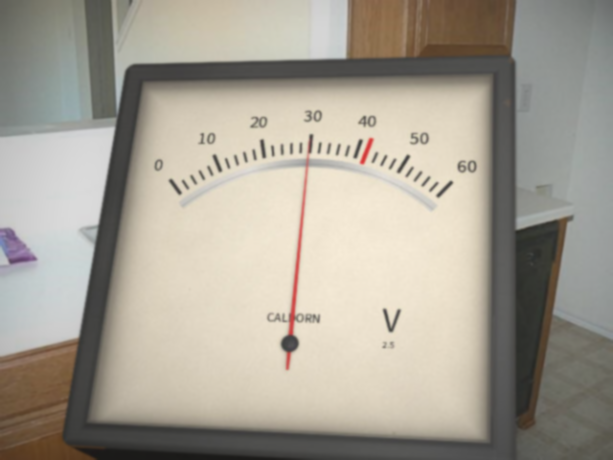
30 V
